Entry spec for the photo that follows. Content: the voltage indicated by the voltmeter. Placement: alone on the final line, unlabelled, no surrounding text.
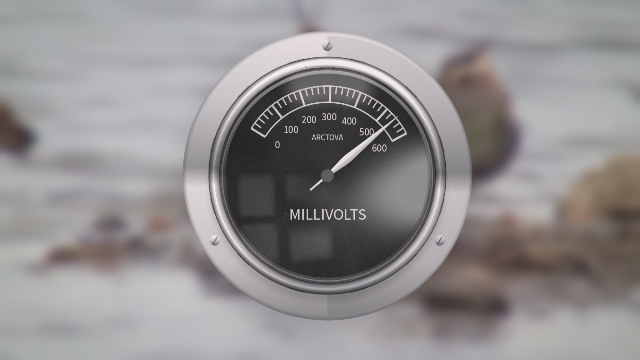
540 mV
